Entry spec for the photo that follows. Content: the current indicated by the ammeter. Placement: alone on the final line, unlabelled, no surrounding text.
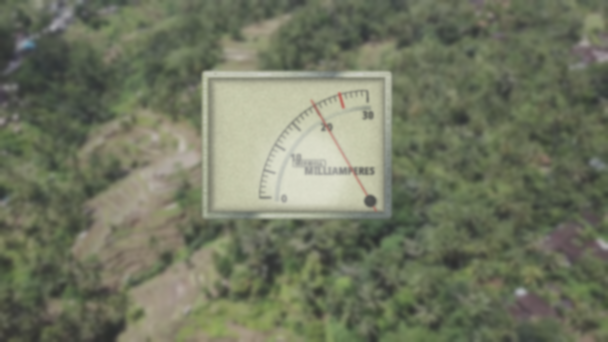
20 mA
